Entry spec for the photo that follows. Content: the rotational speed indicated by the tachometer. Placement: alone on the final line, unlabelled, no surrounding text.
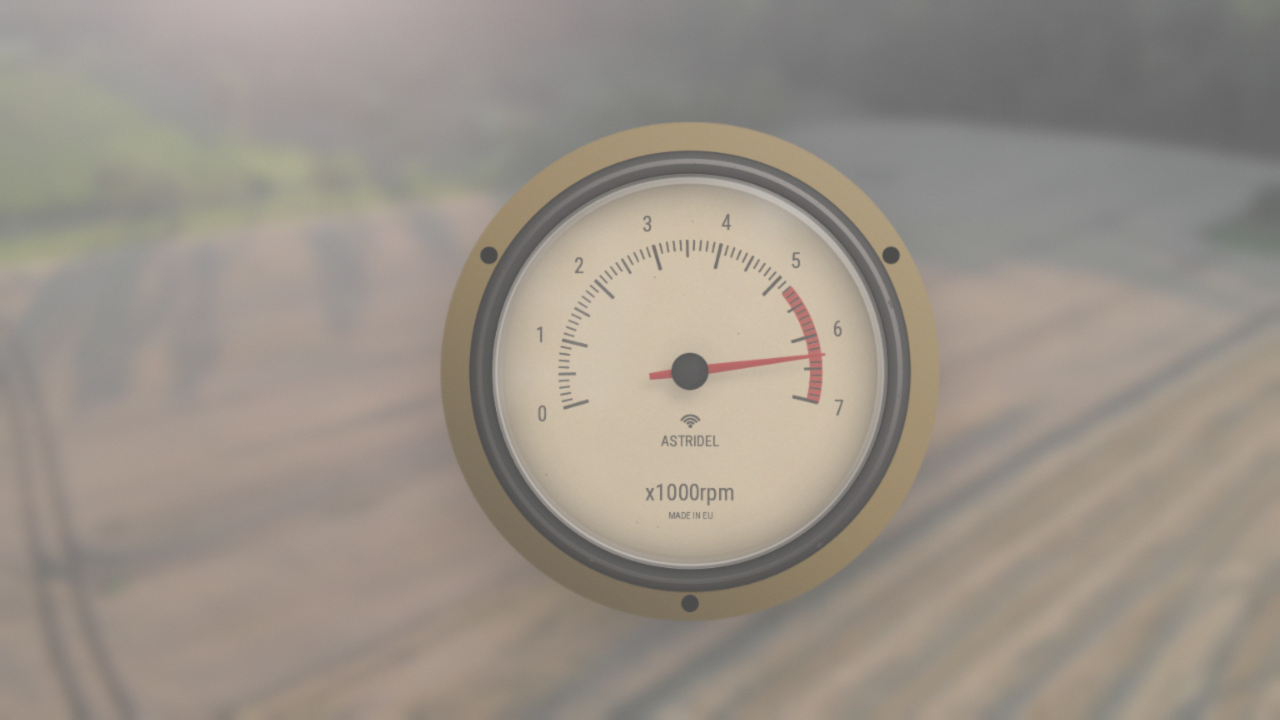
6300 rpm
